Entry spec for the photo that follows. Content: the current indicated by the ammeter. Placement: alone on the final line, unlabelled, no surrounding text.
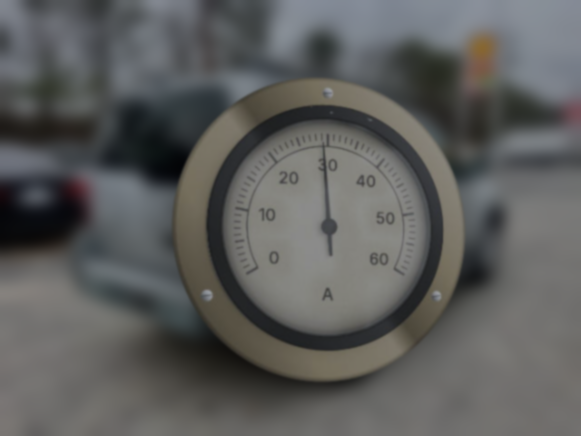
29 A
